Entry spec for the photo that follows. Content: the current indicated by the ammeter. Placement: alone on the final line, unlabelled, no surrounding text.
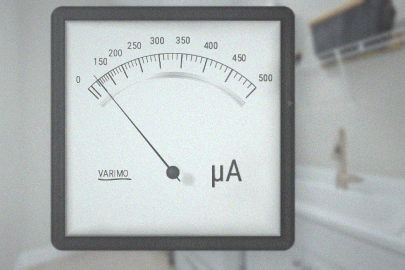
100 µA
